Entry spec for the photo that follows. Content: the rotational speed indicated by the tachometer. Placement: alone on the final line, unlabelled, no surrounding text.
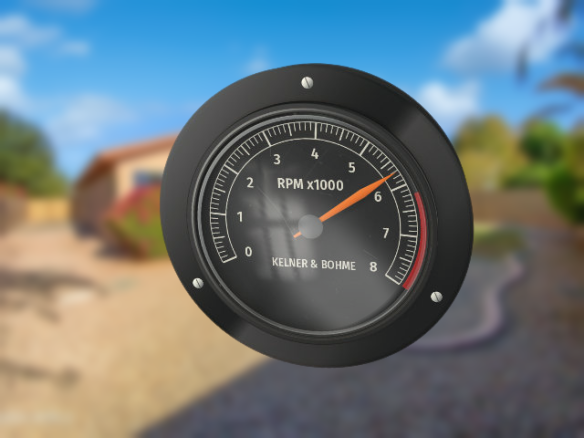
5700 rpm
